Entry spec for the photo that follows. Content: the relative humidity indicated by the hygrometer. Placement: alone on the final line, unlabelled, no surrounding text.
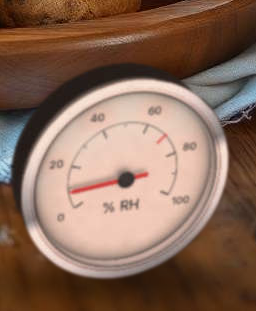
10 %
